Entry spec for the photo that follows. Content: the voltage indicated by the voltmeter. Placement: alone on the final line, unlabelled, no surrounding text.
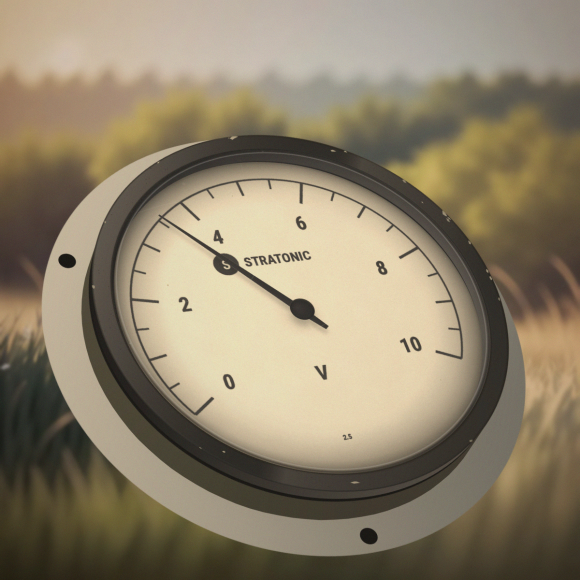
3.5 V
